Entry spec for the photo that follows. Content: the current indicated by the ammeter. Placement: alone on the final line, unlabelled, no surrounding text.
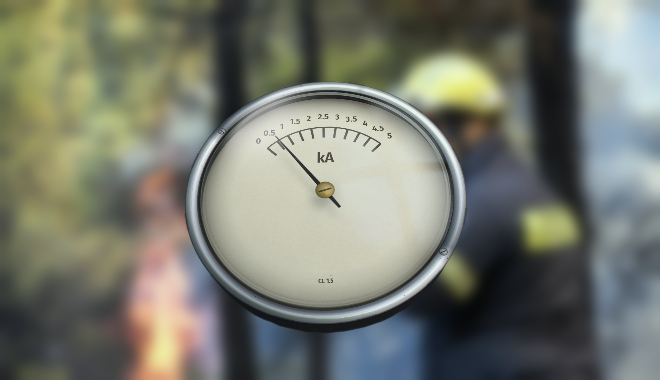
0.5 kA
